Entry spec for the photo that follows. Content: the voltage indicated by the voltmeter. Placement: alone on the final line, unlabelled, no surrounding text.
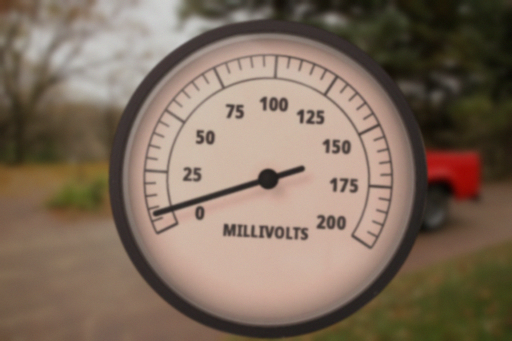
7.5 mV
